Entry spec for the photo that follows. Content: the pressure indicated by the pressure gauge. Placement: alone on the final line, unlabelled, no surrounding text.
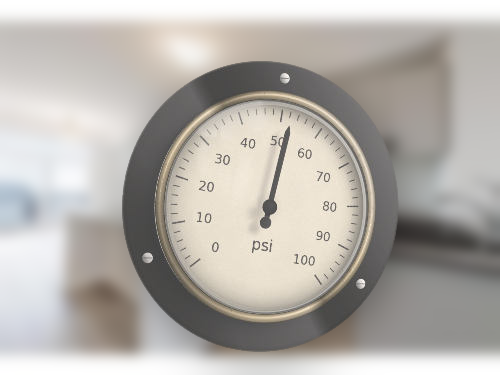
52 psi
